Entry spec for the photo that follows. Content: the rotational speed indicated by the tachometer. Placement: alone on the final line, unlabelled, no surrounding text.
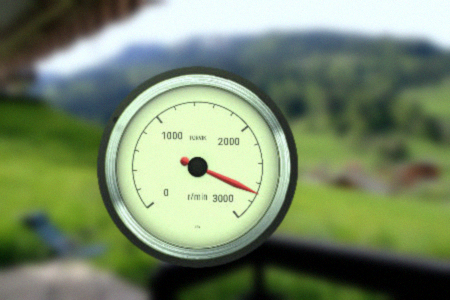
2700 rpm
